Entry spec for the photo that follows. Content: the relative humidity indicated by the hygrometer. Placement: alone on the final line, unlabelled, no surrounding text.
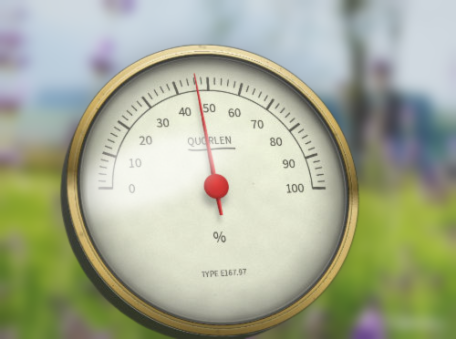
46 %
